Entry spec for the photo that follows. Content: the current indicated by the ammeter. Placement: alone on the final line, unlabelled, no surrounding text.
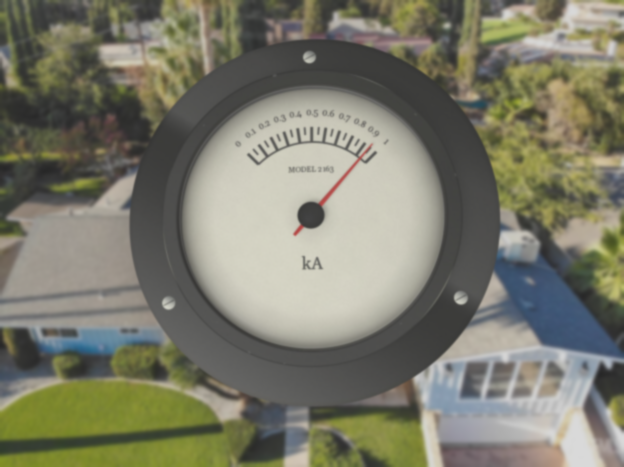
0.95 kA
